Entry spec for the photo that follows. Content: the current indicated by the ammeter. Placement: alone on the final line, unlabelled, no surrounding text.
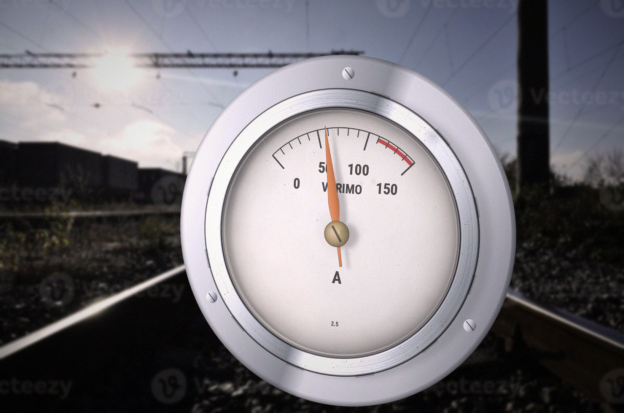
60 A
